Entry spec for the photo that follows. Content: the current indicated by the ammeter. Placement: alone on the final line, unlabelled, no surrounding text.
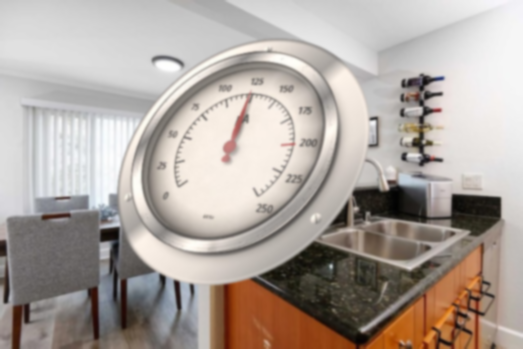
125 µA
